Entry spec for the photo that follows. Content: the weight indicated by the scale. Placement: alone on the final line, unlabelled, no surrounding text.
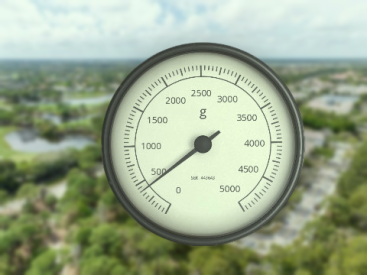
400 g
